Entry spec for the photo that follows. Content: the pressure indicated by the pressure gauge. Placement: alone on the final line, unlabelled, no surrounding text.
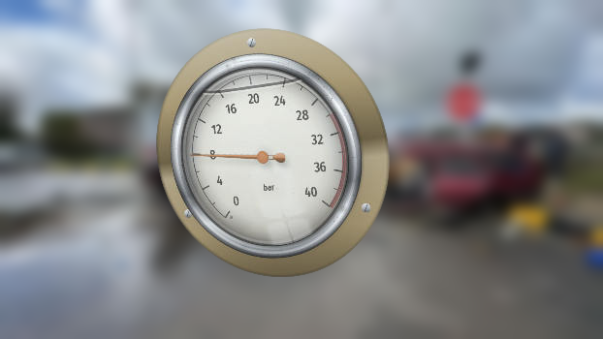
8 bar
